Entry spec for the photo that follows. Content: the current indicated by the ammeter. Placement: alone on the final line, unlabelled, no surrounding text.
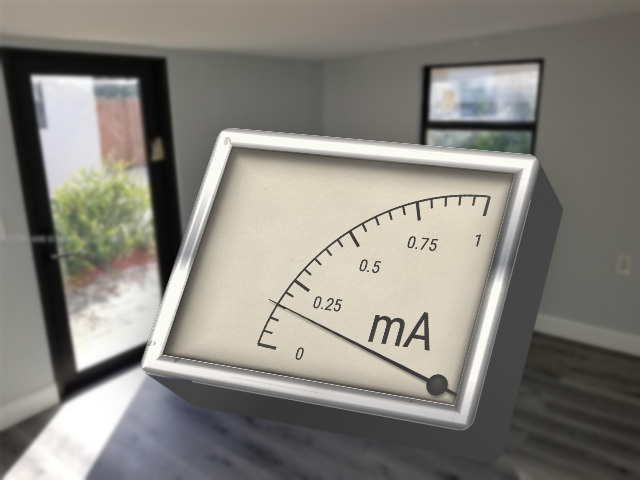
0.15 mA
